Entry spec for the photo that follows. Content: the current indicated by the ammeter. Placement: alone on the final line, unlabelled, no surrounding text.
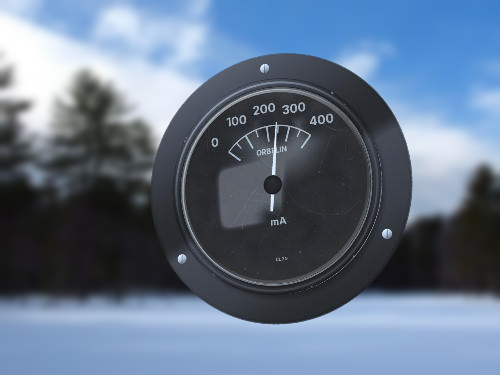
250 mA
